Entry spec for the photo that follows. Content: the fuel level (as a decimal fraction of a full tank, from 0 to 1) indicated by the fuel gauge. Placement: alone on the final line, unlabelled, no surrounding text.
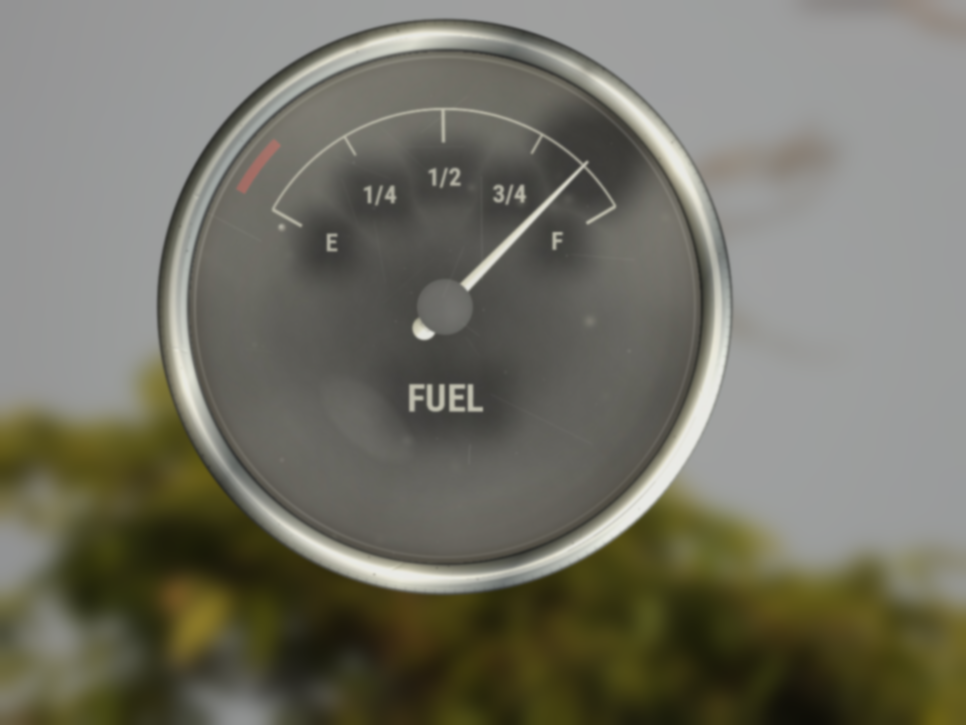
0.875
